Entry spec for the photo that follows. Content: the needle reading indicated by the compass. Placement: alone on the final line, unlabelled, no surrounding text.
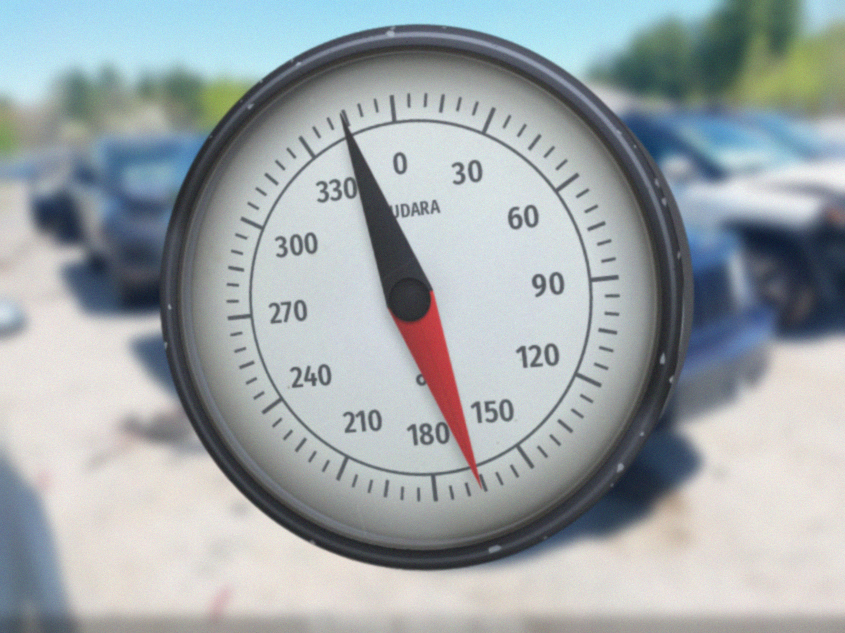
165 °
